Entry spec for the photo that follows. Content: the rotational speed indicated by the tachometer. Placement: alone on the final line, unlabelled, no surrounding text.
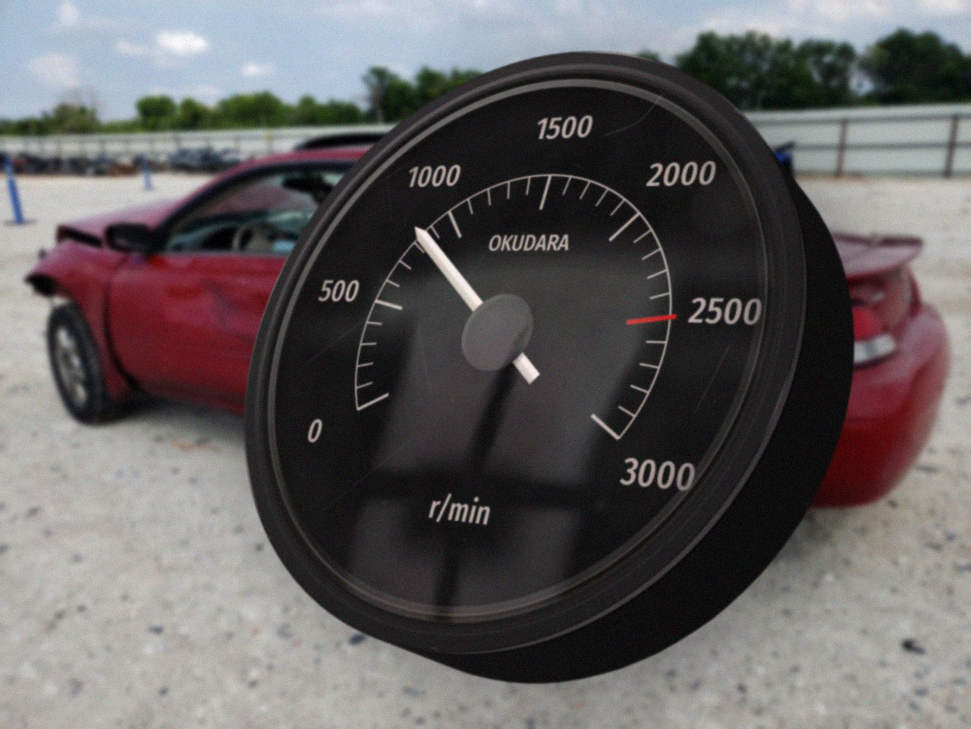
850 rpm
